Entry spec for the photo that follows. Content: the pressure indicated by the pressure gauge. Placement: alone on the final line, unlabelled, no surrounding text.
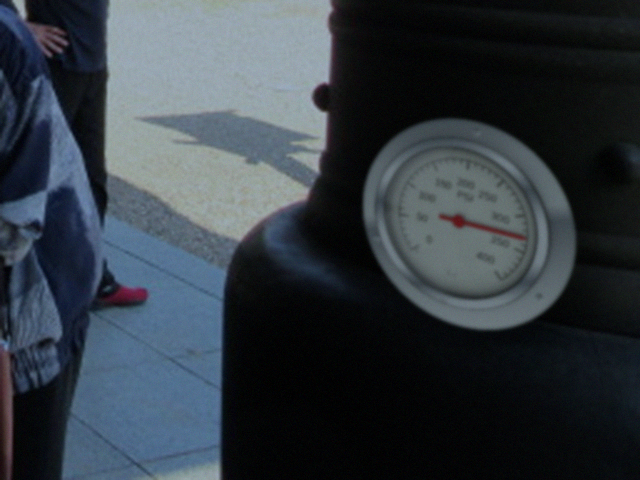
330 psi
